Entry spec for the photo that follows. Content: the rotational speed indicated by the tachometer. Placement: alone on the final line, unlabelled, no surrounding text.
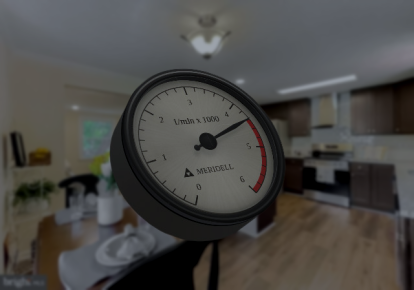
4400 rpm
